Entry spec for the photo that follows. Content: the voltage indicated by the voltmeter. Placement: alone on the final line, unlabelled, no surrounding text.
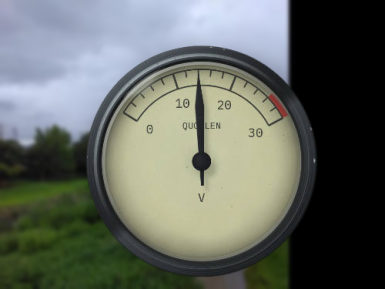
14 V
